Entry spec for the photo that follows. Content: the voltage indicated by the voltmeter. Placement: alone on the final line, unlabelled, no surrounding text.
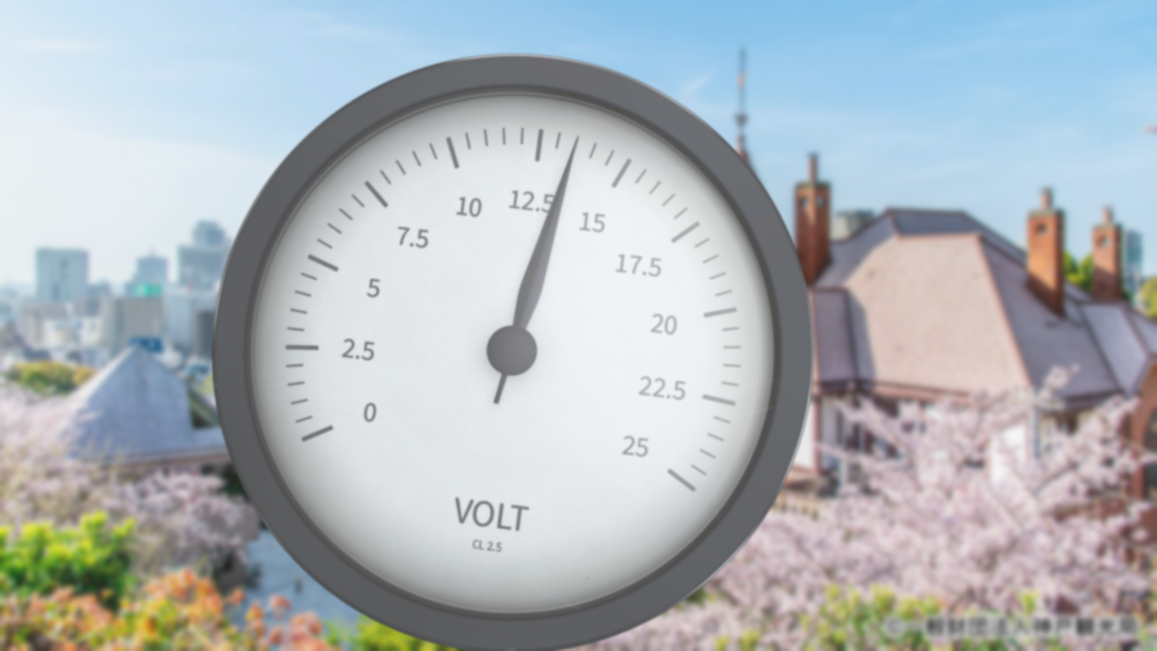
13.5 V
